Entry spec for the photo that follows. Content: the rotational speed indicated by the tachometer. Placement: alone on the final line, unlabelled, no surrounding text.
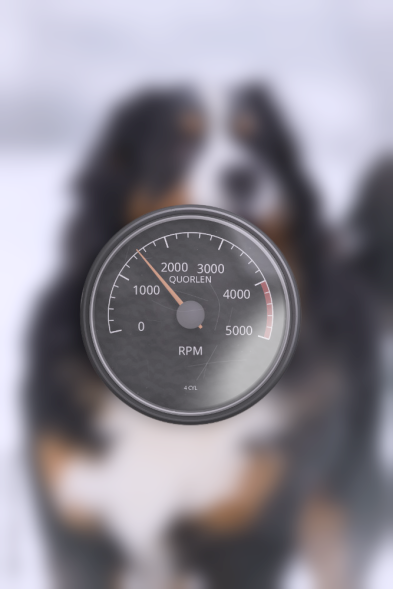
1500 rpm
